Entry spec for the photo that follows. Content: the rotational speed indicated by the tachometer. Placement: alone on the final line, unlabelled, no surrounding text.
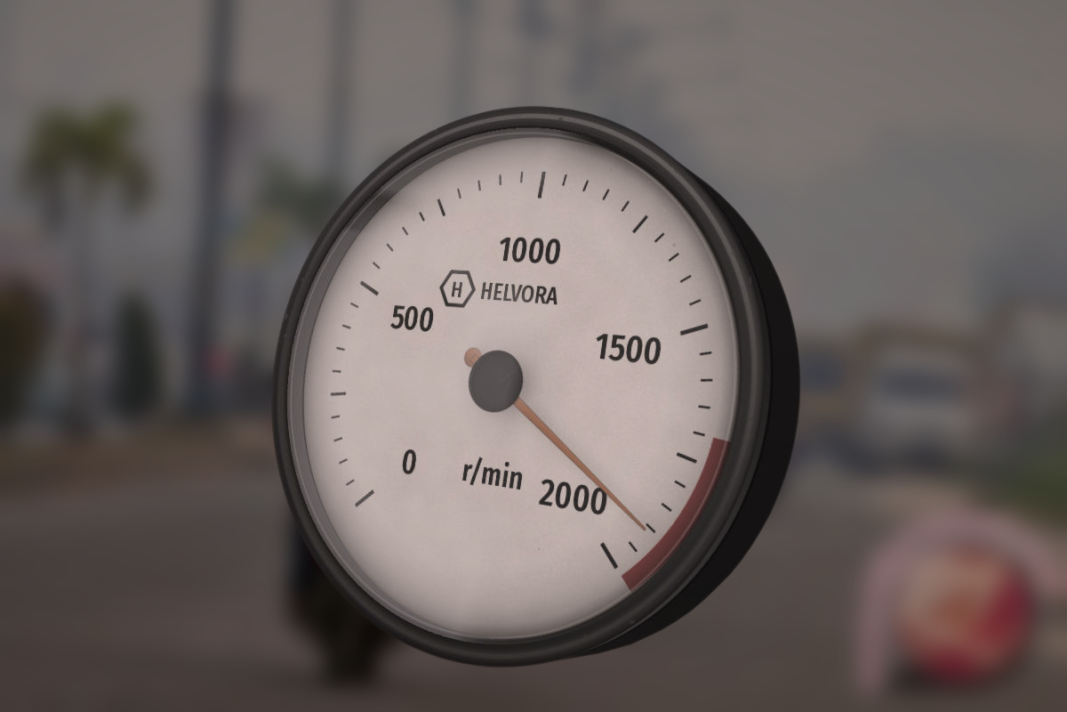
1900 rpm
